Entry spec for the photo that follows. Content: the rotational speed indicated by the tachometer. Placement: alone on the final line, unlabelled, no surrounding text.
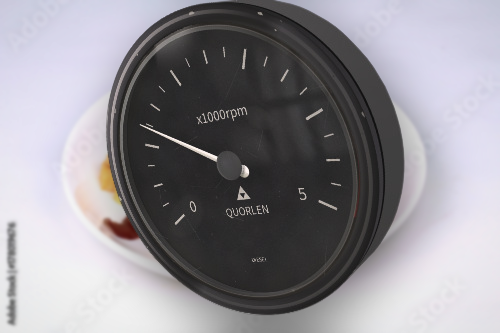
1250 rpm
